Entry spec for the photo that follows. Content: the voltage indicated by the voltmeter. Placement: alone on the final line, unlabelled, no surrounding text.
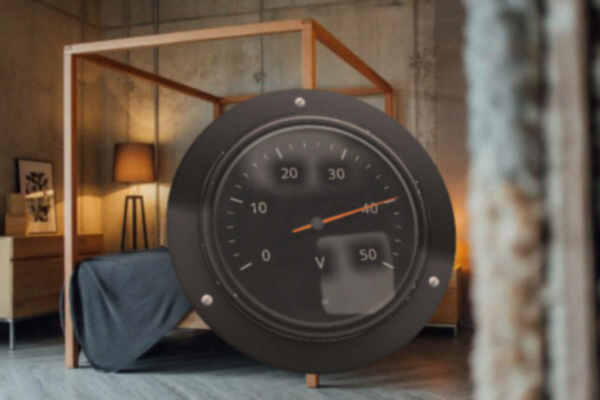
40 V
